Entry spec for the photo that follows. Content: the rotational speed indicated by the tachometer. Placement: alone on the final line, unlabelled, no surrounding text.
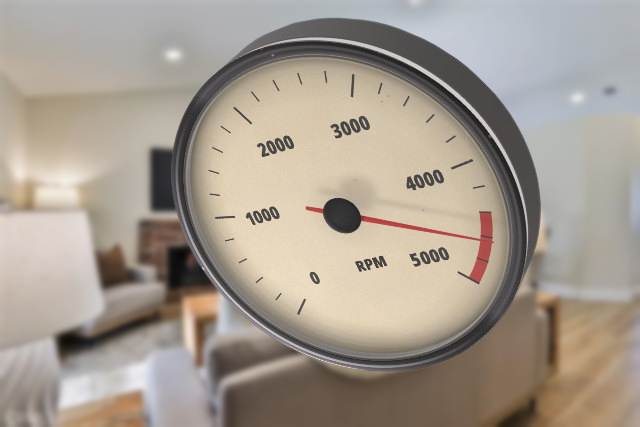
4600 rpm
